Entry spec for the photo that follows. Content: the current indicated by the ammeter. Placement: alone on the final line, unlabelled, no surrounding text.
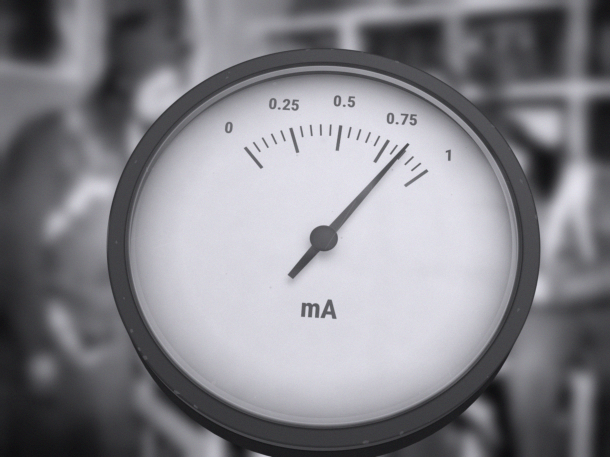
0.85 mA
